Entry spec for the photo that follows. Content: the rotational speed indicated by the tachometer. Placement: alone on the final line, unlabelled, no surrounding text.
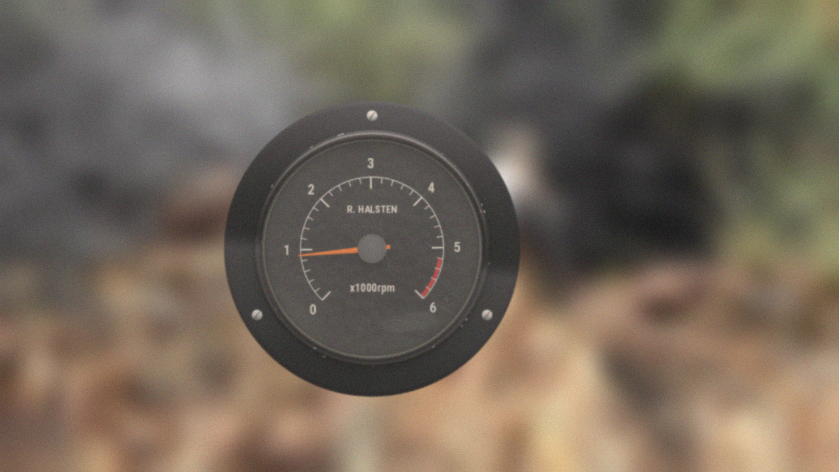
900 rpm
